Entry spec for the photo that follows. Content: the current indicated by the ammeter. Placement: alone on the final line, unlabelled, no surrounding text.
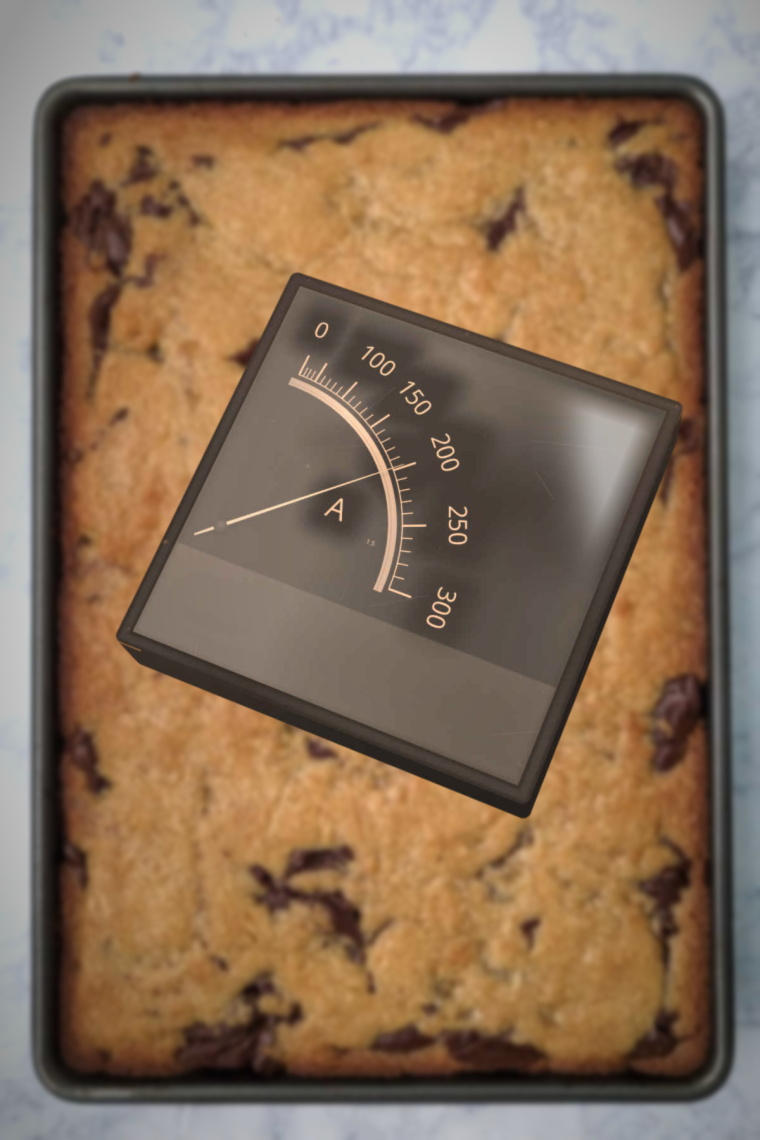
200 A
